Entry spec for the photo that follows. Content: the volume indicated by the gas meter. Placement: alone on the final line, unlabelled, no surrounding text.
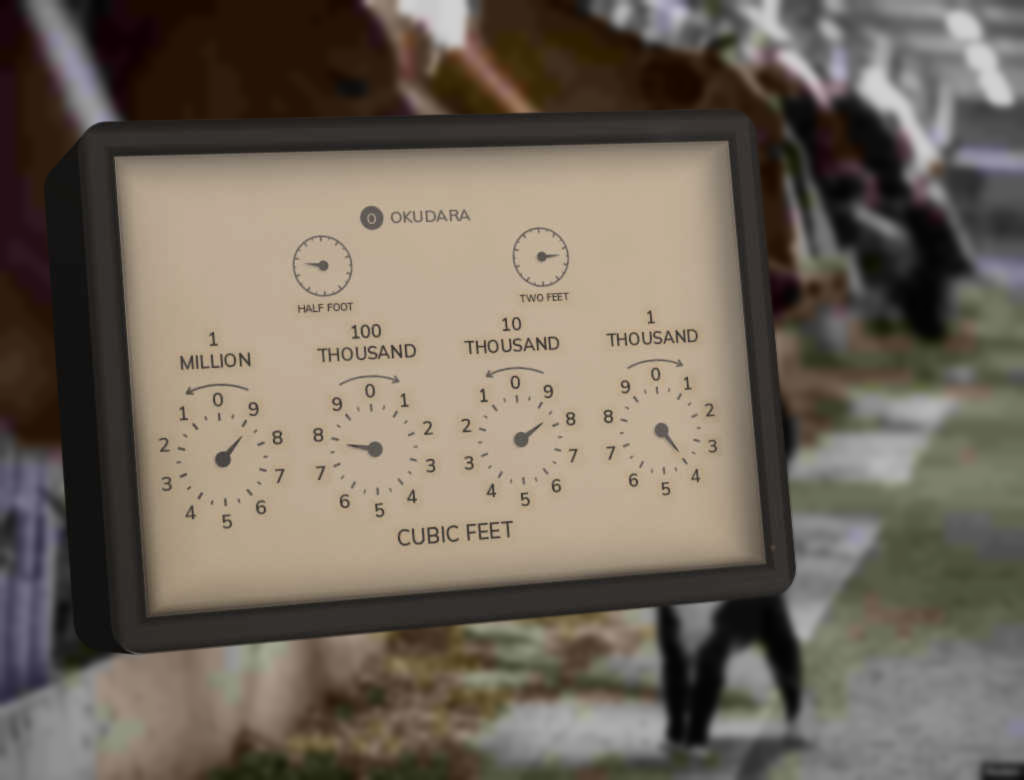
878400 ft³
